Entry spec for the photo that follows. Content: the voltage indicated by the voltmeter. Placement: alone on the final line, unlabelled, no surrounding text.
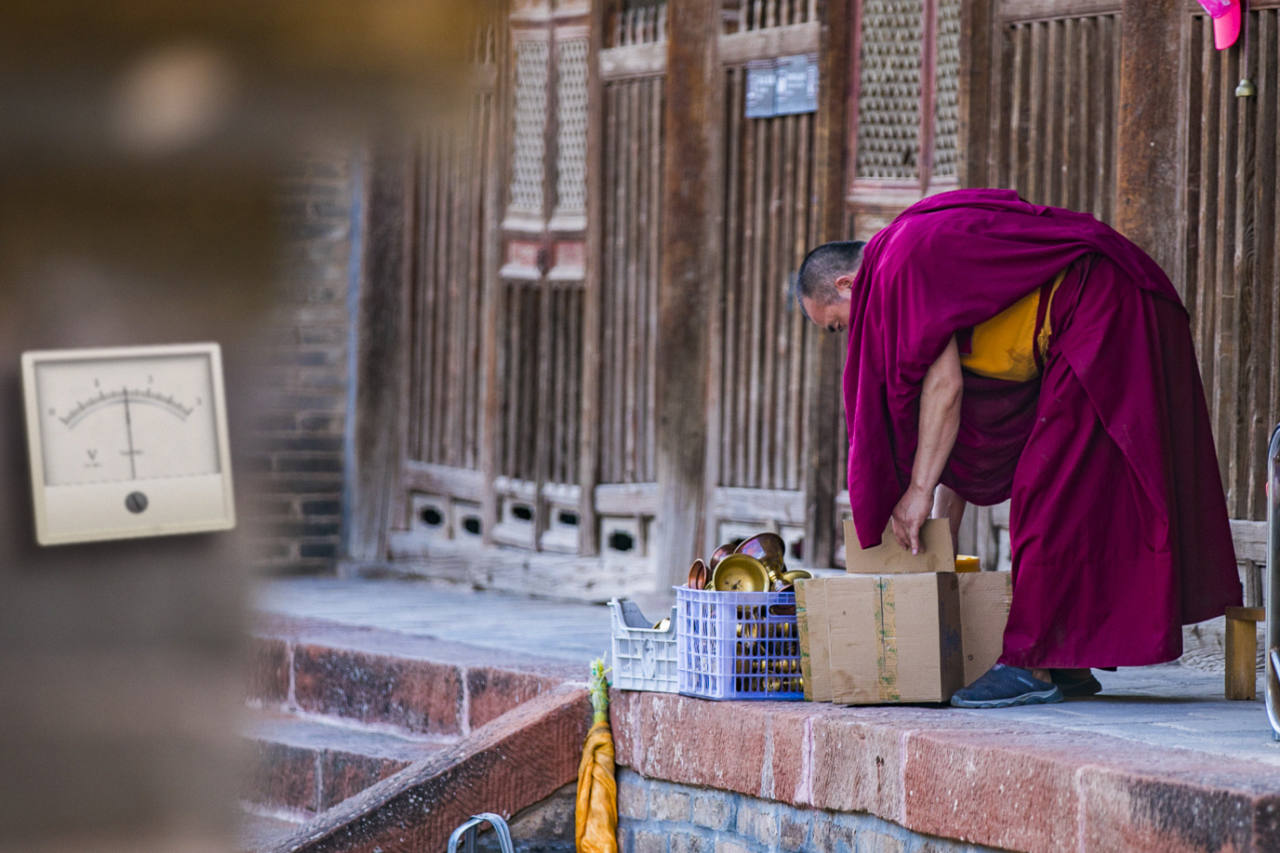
1.5 V
